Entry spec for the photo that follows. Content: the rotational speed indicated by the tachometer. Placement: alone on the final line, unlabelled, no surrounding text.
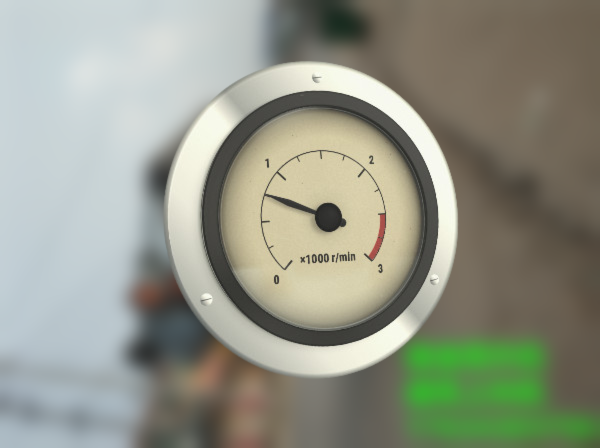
750 rpm
